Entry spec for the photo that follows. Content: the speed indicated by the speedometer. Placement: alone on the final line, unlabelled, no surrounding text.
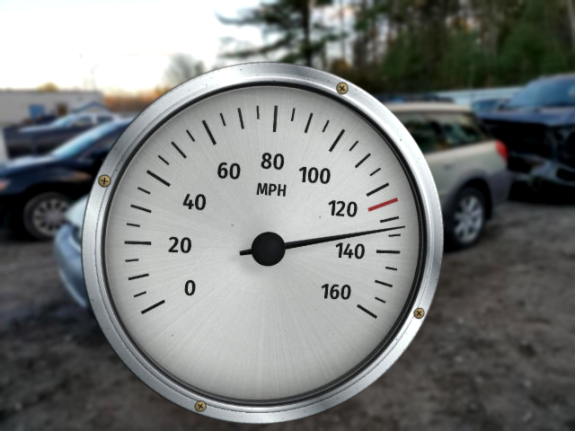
132.5 mph
